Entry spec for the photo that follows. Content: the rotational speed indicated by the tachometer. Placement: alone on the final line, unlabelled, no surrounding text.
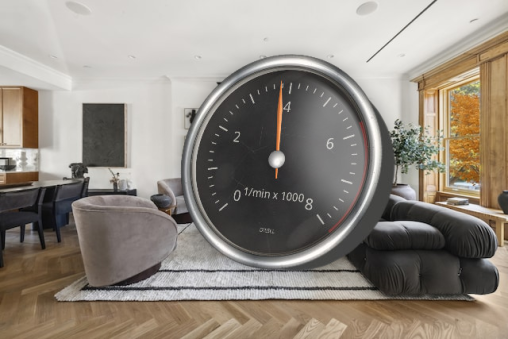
3800 rpm
